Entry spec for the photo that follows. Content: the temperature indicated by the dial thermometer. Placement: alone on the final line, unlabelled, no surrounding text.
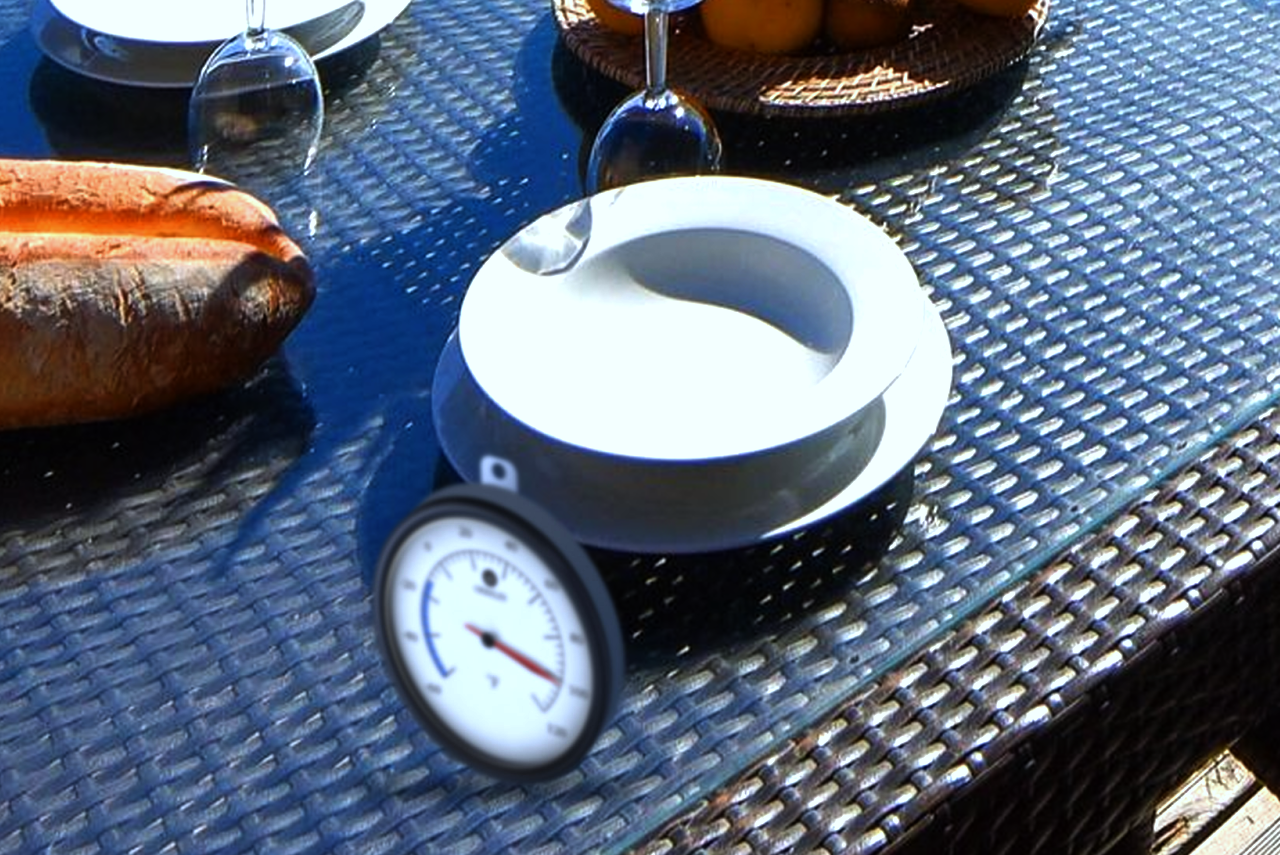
100 °F
